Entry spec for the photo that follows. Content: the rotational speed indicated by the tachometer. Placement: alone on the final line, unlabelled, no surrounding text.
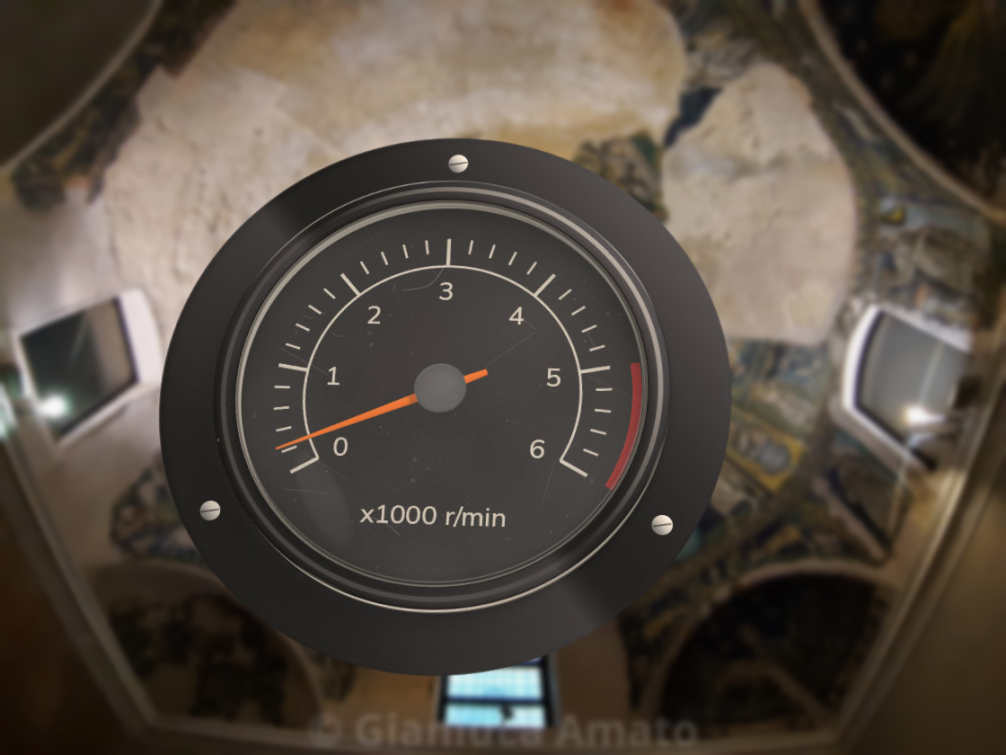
200 rpm
